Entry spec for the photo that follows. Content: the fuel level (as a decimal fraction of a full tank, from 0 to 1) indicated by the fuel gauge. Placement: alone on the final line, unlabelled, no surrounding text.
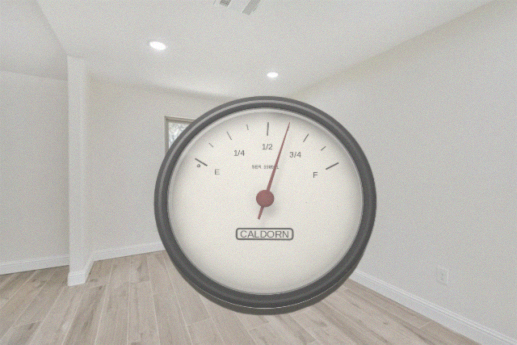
0.625
